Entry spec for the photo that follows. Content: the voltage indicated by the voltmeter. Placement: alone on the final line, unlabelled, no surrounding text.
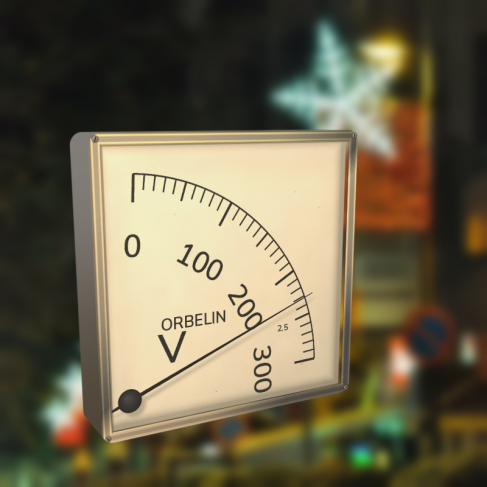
230 V
